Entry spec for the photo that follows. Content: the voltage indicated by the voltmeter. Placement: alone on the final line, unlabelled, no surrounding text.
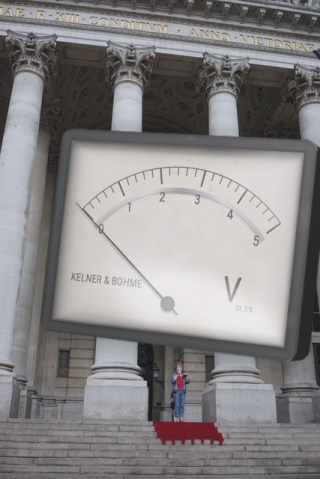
0 V
